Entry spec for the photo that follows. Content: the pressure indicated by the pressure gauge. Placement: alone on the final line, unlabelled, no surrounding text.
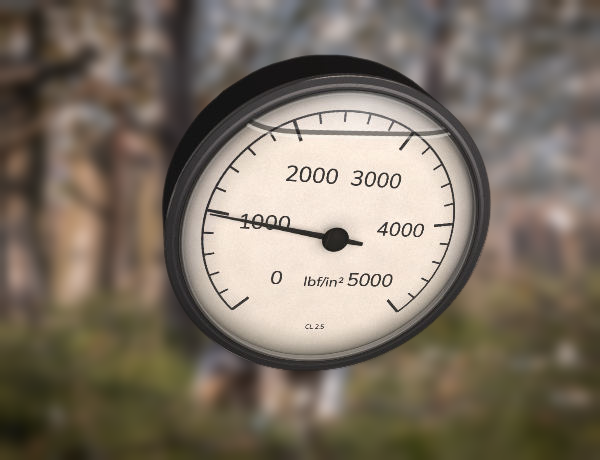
1000 psi
